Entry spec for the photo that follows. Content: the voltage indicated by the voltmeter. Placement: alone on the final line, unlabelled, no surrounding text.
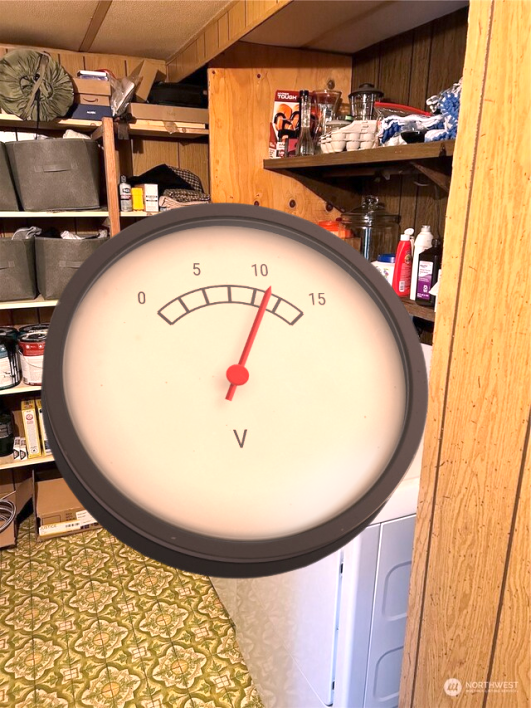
11.25 V
